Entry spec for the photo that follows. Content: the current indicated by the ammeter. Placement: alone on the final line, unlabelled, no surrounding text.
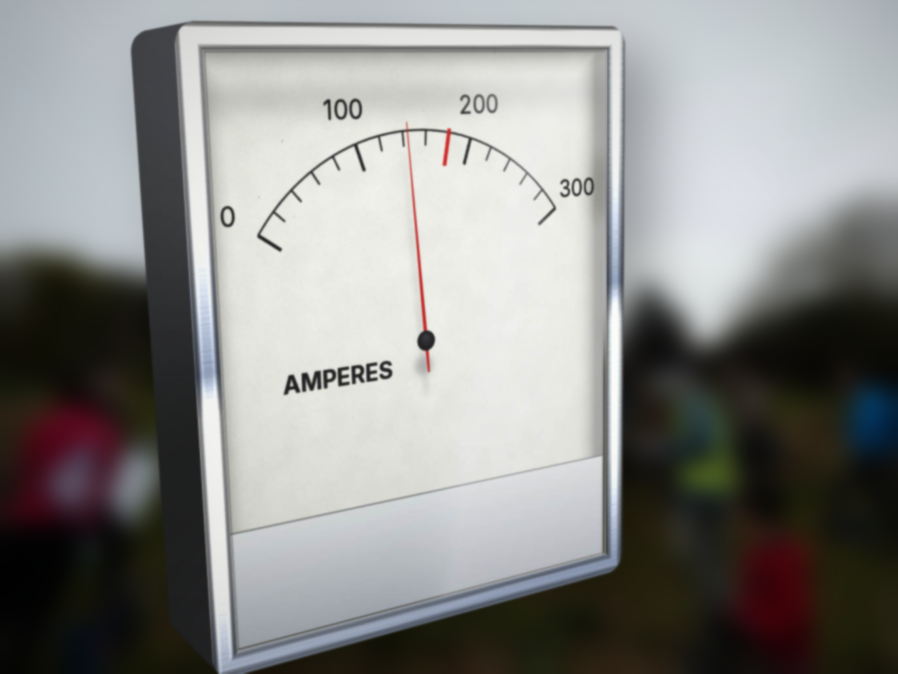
140 A
